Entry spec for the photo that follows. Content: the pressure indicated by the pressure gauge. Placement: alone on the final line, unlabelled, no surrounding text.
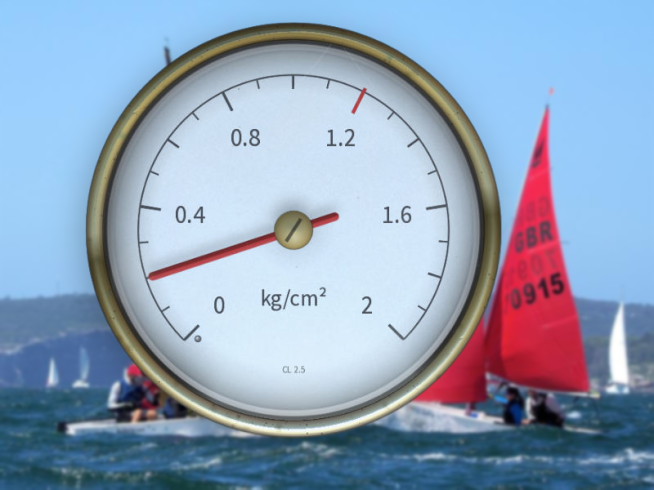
0.2 kg/cm²
